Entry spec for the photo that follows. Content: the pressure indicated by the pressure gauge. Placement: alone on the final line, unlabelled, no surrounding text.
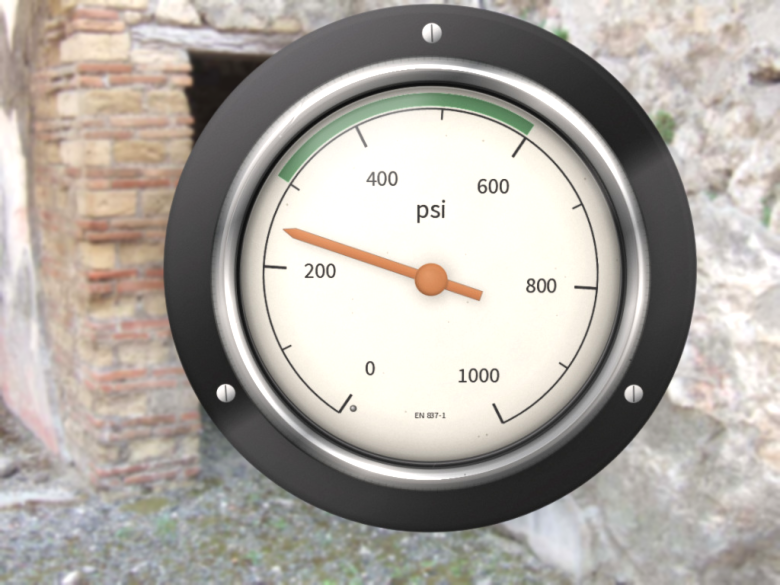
250 psi
